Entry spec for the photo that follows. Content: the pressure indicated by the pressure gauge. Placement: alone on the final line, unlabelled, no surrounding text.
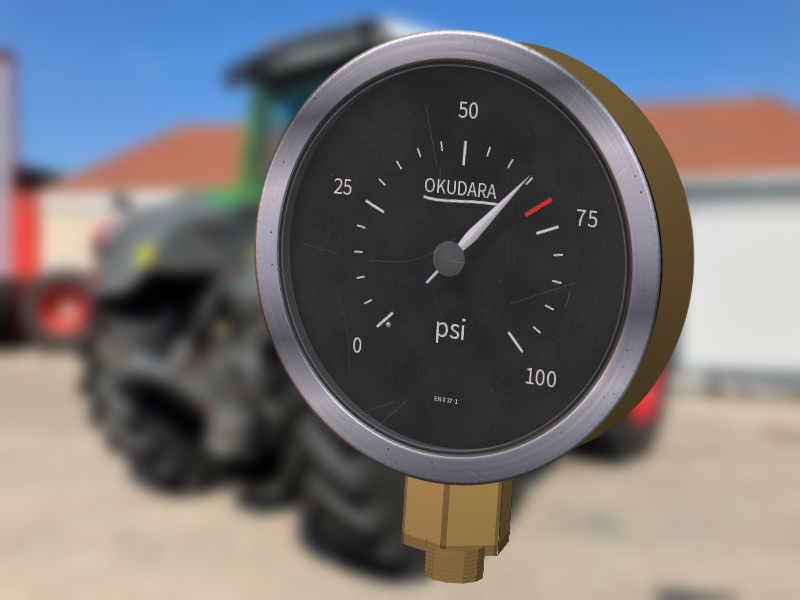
65 psi
